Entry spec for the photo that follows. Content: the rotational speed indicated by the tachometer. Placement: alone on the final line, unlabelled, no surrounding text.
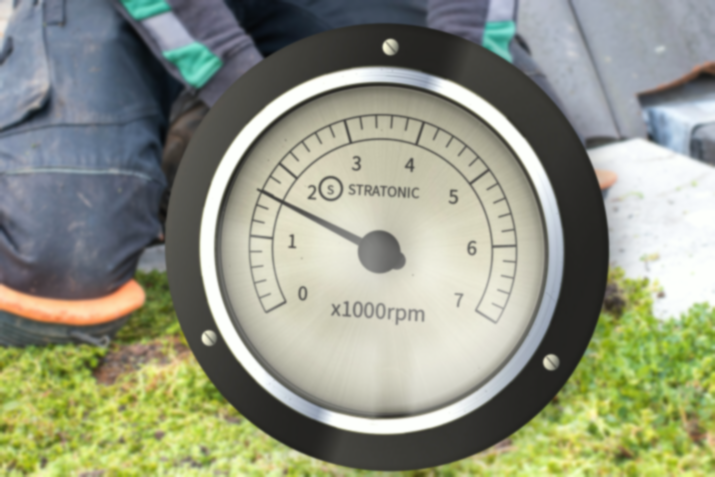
1600 rpm
